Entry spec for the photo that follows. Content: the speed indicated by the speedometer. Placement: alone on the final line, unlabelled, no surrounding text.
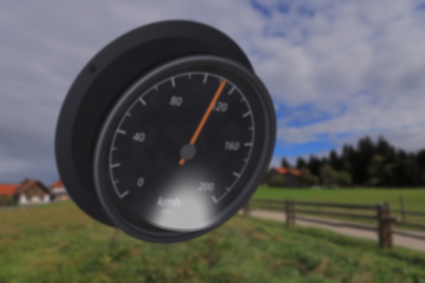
110 km/h
